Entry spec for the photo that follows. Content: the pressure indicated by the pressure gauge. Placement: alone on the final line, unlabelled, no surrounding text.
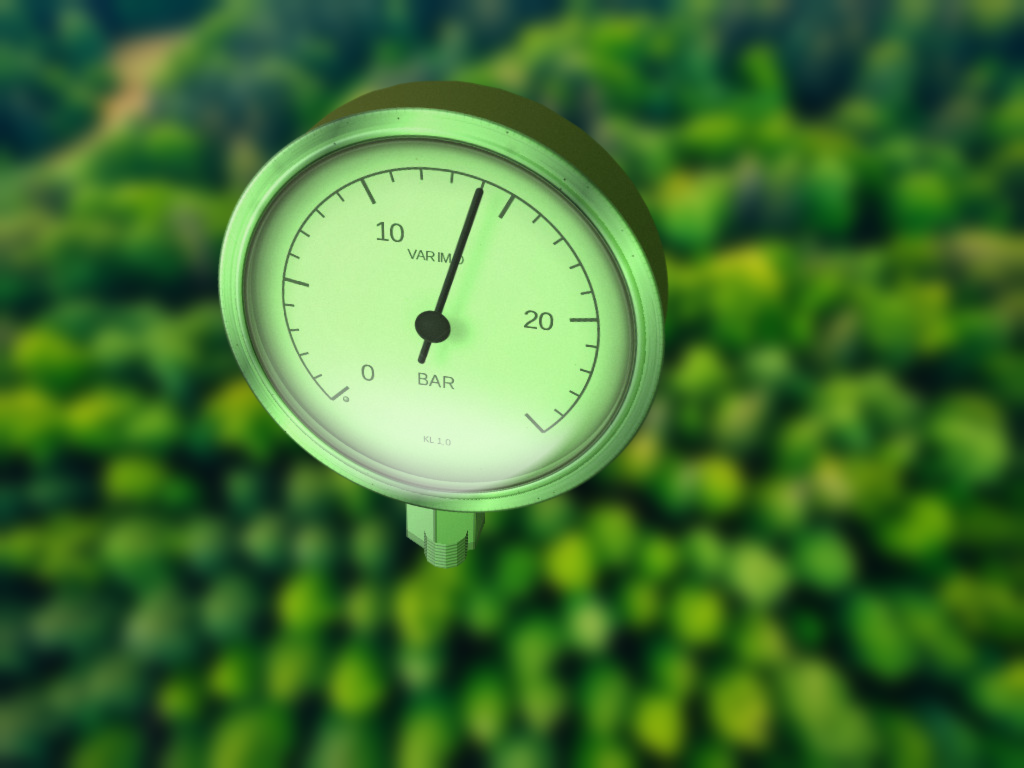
14 bar
